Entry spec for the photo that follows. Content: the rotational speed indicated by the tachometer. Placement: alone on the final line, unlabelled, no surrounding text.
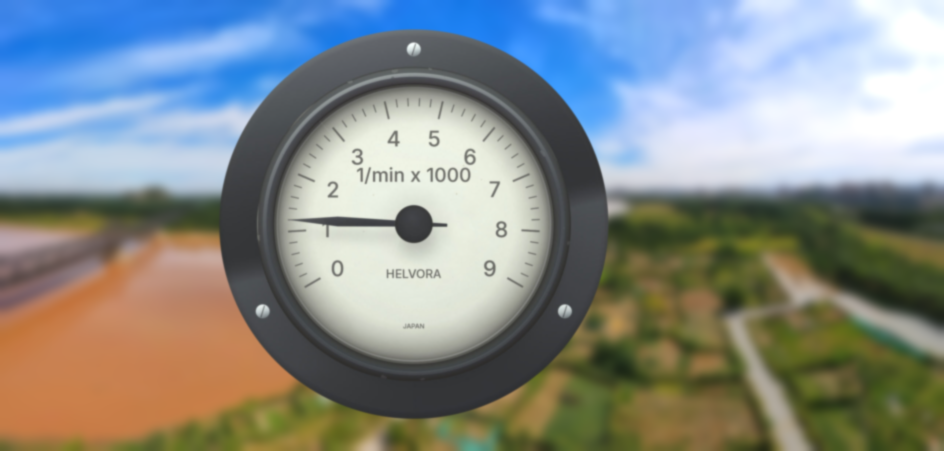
1200 rpm
